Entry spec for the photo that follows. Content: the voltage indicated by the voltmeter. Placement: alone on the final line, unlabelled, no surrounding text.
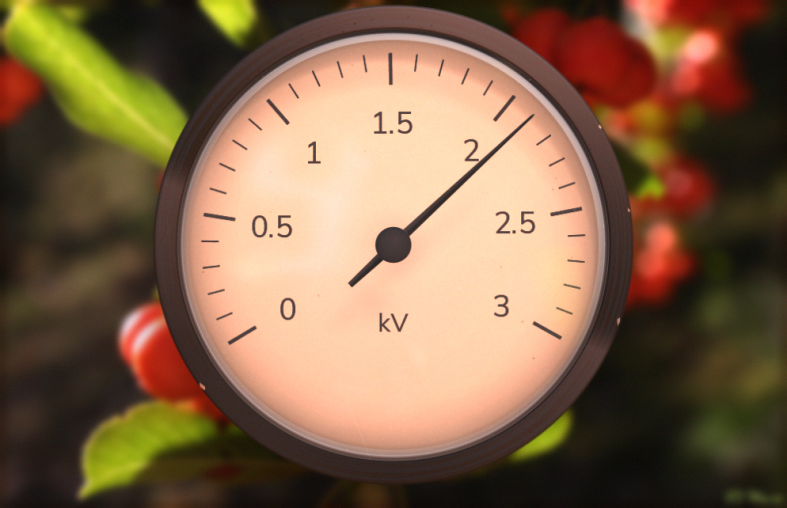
2.1 kV
